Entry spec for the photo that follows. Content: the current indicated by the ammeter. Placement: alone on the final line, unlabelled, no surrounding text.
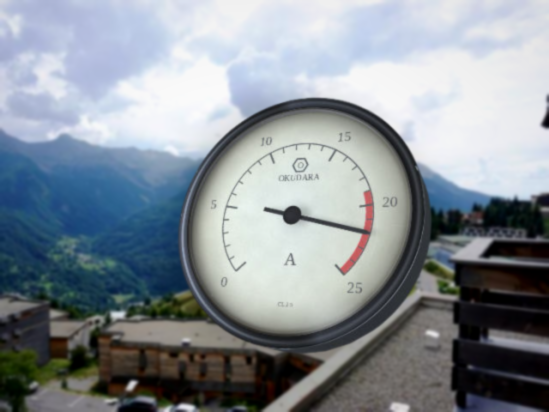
22 A
